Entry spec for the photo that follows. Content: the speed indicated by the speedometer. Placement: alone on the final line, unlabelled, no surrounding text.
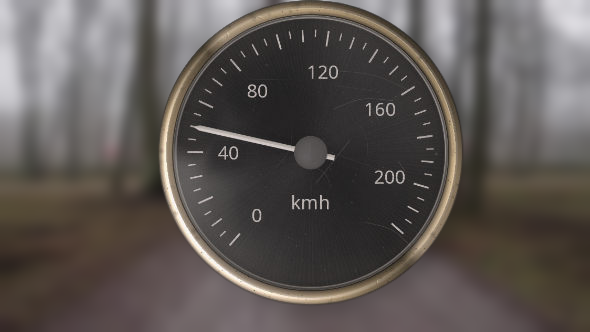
50 km/h
